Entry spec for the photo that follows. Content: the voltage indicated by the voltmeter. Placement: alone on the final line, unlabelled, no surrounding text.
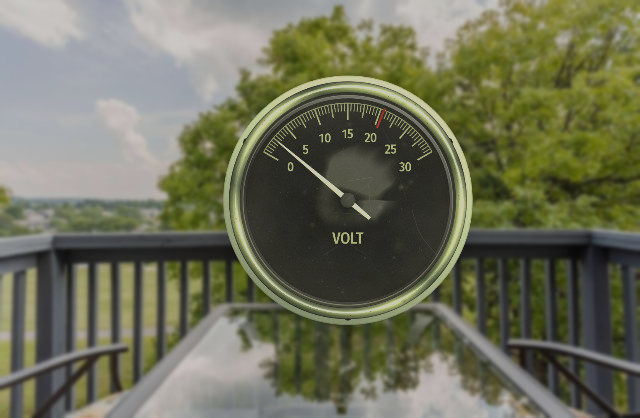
2.5 V
